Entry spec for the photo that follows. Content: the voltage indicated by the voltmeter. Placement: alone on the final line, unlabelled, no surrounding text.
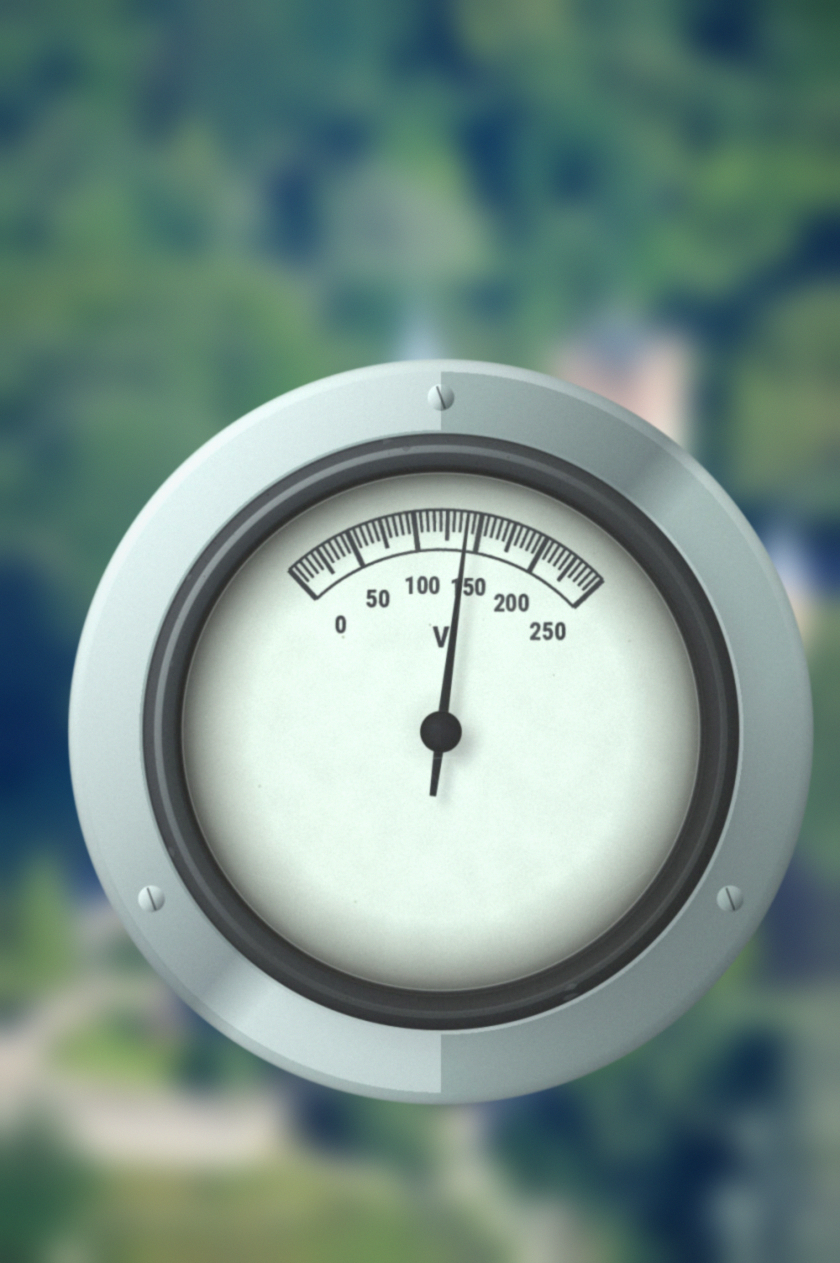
140 V
